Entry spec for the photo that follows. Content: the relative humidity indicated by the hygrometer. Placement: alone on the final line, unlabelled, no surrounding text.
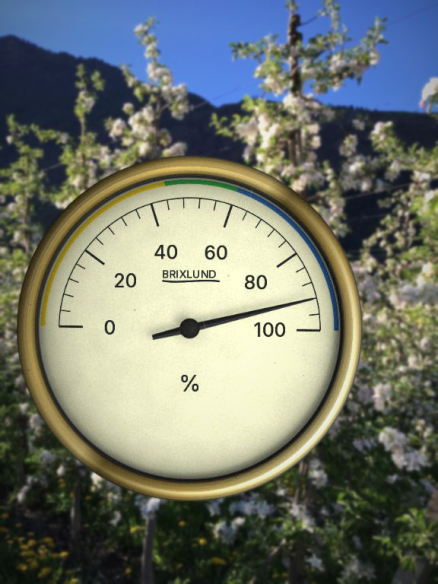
92 %
